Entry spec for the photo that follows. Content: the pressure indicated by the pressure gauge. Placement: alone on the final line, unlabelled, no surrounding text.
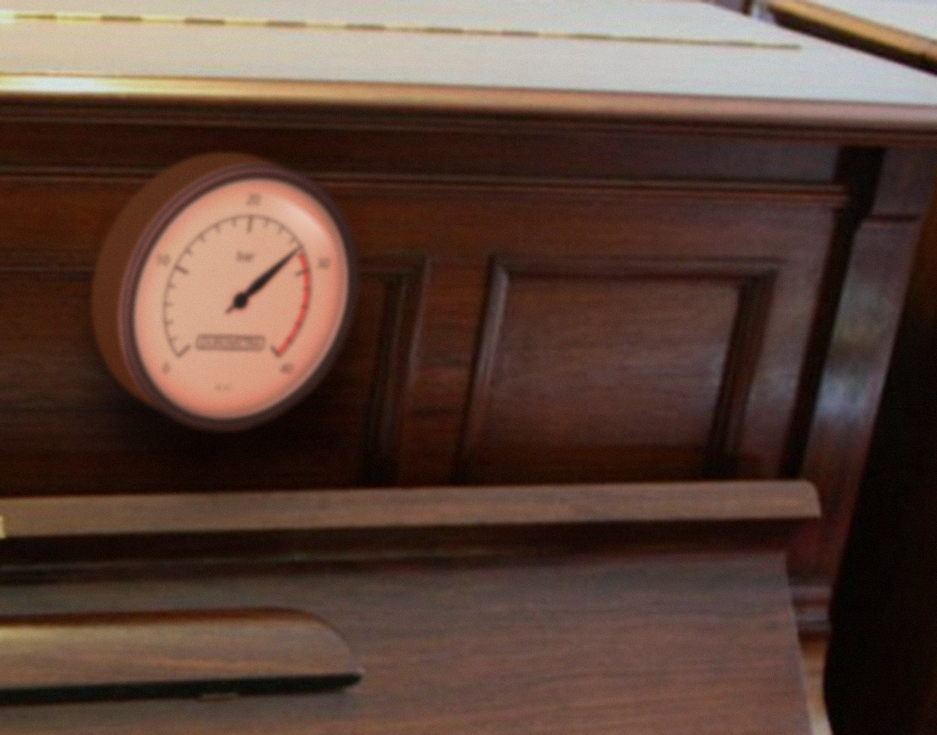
27 bar
